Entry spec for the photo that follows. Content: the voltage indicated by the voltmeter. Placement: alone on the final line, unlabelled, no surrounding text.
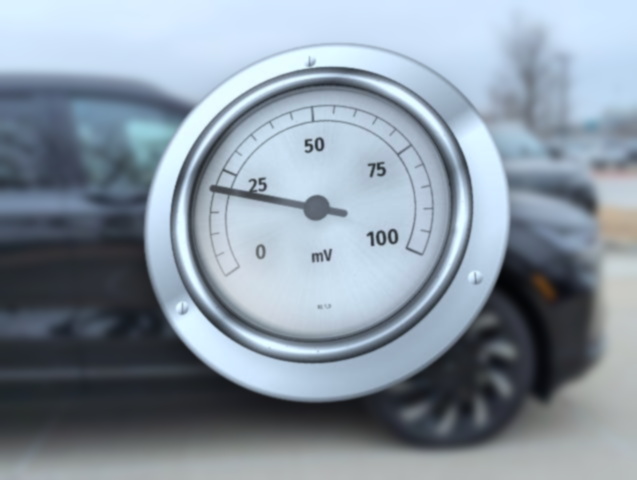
20 mV
